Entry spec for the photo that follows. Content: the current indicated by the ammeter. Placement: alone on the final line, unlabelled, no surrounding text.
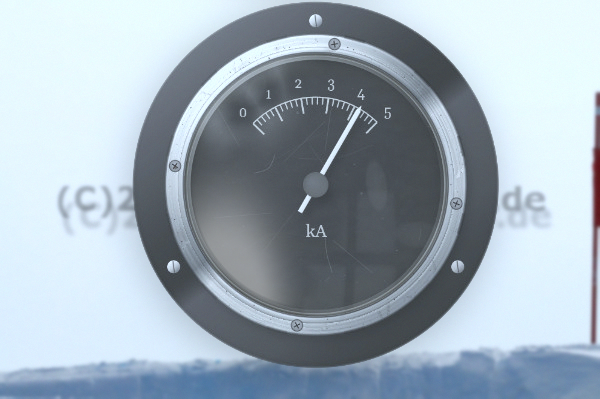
4.2 kA
